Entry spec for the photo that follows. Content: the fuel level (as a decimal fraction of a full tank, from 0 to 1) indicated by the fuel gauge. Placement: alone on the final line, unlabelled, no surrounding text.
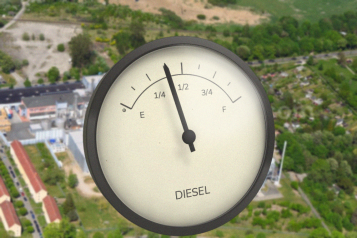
0.375
